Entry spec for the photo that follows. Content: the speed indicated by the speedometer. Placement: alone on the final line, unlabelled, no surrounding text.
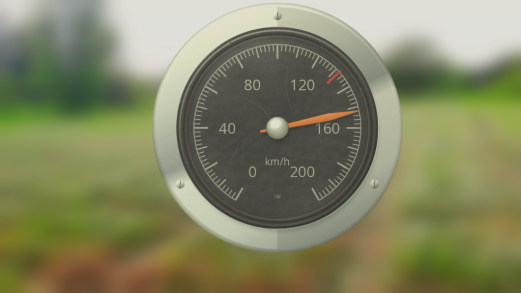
152 km/h
